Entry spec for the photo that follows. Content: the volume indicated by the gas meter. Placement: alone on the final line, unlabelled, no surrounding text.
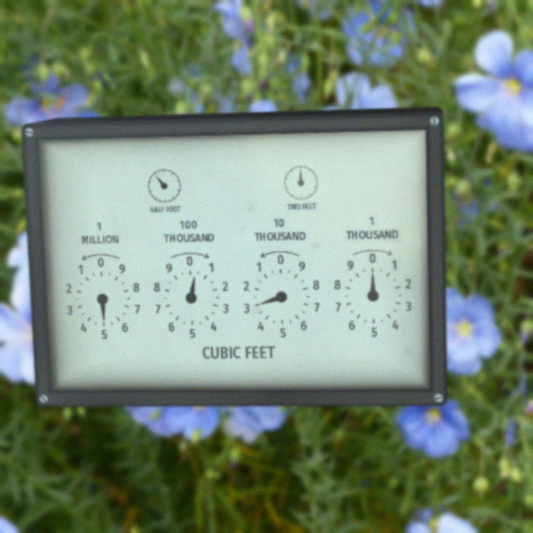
503000 ft³
